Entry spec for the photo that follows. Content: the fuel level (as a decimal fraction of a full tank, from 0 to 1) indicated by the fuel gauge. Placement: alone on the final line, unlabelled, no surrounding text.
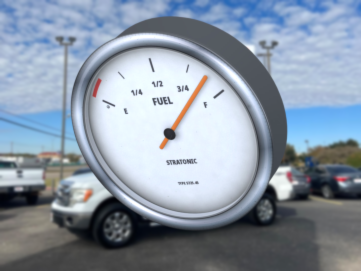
0.875
